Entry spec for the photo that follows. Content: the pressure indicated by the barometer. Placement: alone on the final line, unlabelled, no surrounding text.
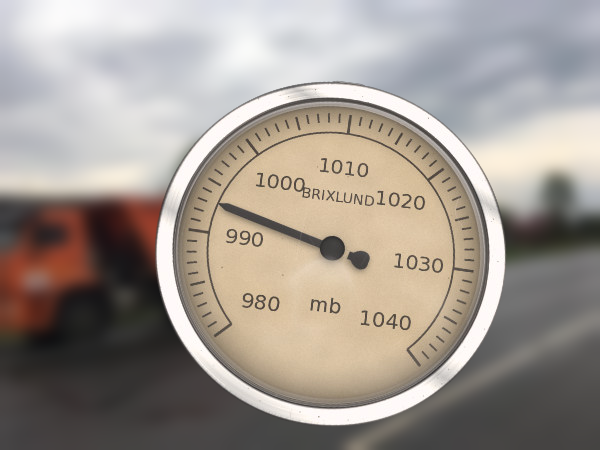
993 mbar
